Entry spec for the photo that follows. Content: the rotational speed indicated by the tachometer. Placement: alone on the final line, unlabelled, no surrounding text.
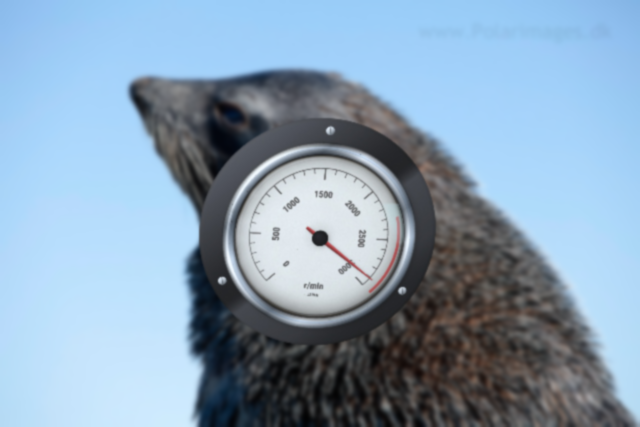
2900 rpm
